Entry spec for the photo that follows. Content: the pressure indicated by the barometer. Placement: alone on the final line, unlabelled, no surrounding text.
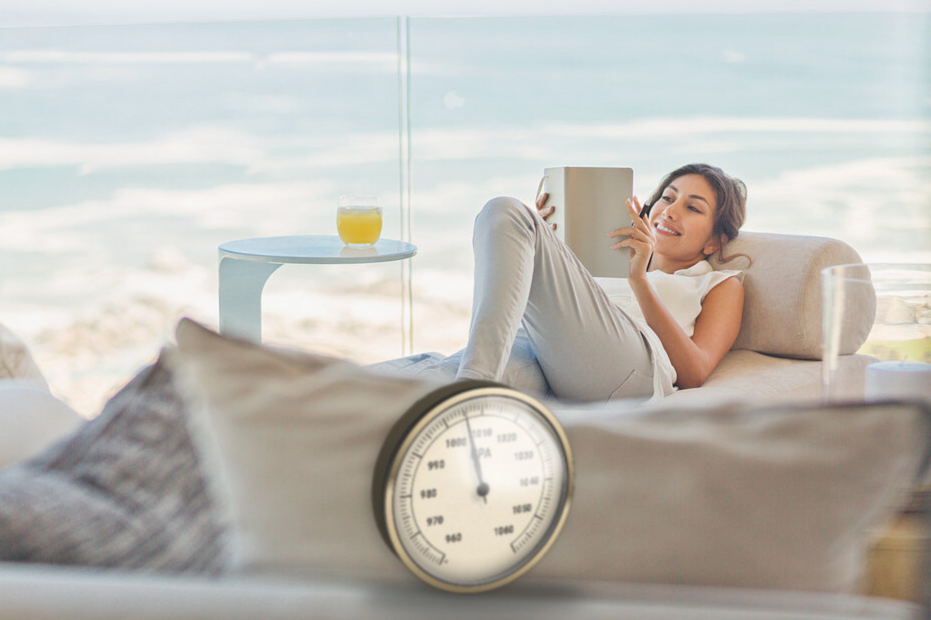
1005 hPa
